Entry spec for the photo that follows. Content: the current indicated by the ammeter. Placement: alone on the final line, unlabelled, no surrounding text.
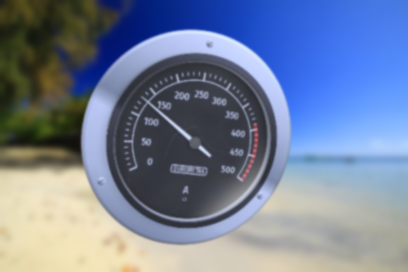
130 A
